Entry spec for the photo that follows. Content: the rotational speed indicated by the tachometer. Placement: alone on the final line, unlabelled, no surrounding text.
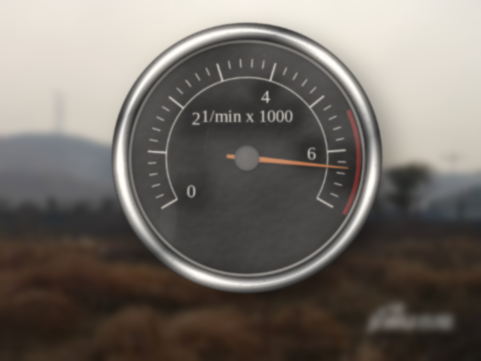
6300 rpm
